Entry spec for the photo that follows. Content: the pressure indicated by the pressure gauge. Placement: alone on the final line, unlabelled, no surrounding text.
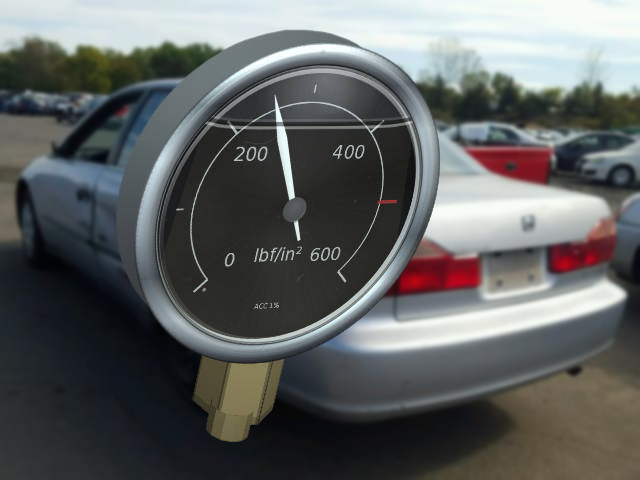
250 psi
